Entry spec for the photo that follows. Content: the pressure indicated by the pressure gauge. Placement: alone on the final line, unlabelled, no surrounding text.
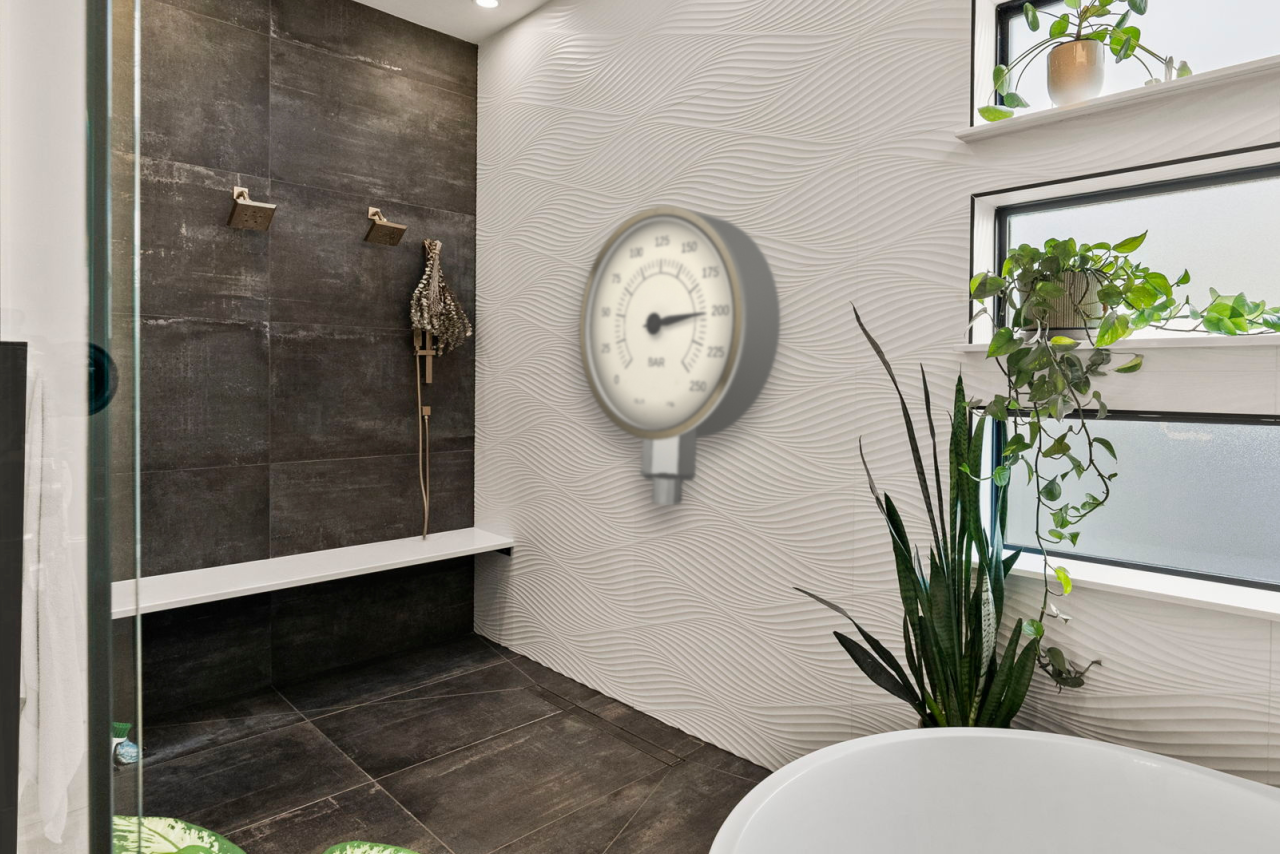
200 bar
